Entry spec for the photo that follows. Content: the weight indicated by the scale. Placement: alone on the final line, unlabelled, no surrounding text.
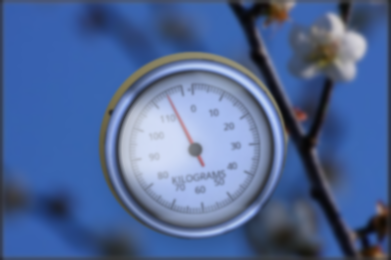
115 kg
